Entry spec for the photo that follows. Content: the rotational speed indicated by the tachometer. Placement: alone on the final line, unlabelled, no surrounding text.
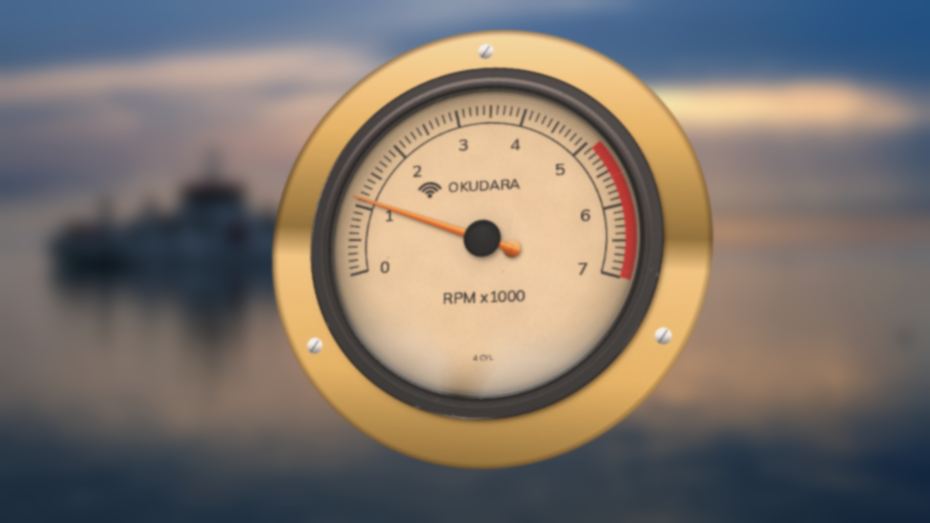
1100 rpm
